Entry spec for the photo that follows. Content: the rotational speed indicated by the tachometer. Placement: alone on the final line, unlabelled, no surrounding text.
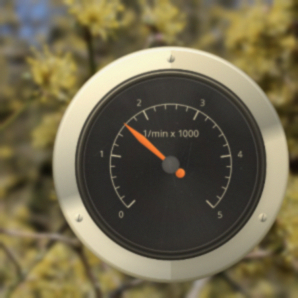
1600 rpm
